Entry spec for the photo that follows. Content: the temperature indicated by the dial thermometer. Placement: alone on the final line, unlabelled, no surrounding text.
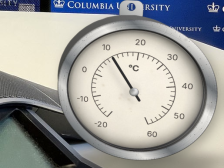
10 °C
